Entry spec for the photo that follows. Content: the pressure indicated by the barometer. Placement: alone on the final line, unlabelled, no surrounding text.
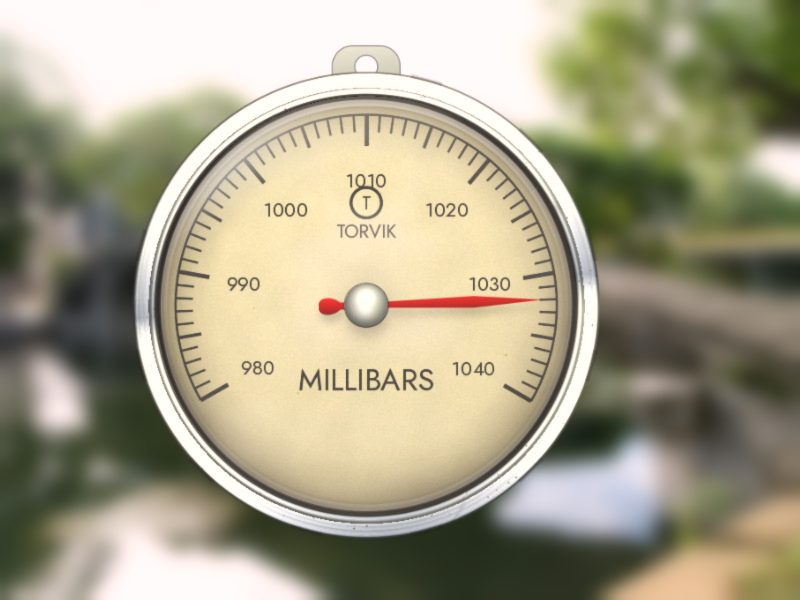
1032 mbar
